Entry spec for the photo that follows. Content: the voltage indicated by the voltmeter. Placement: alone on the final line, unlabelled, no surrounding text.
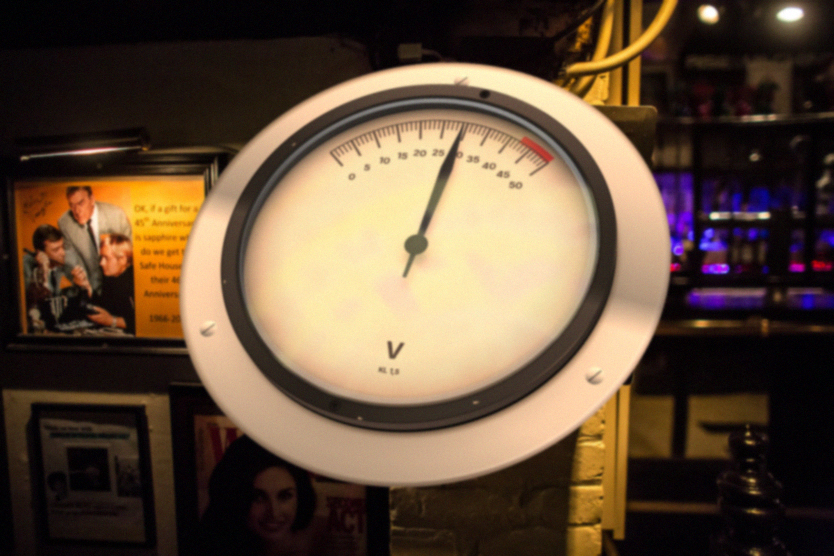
30 V
